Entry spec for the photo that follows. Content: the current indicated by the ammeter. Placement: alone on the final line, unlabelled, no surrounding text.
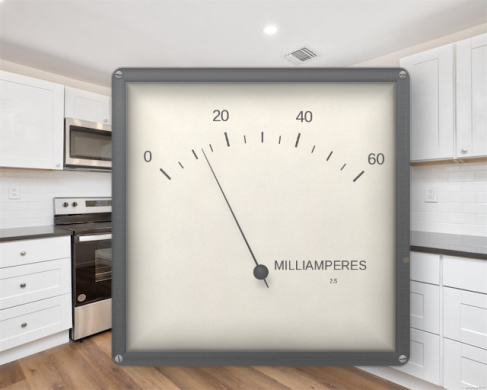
12.5 mA
